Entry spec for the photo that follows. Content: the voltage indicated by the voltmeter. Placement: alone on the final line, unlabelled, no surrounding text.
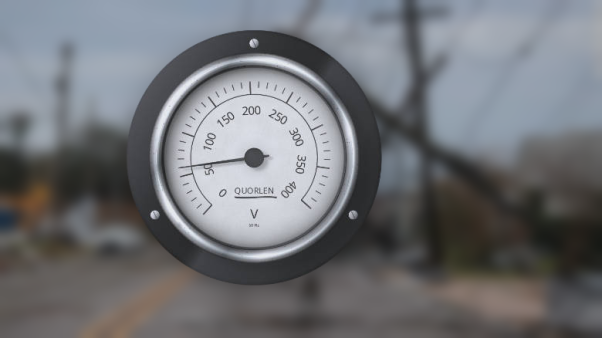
60 V
